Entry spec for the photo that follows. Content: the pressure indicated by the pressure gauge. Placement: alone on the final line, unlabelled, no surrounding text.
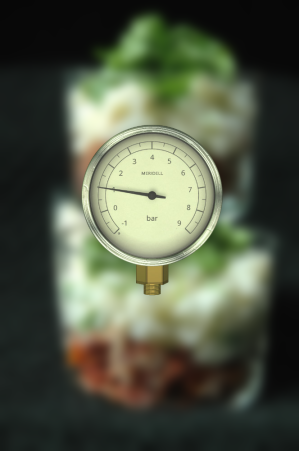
1 bar
